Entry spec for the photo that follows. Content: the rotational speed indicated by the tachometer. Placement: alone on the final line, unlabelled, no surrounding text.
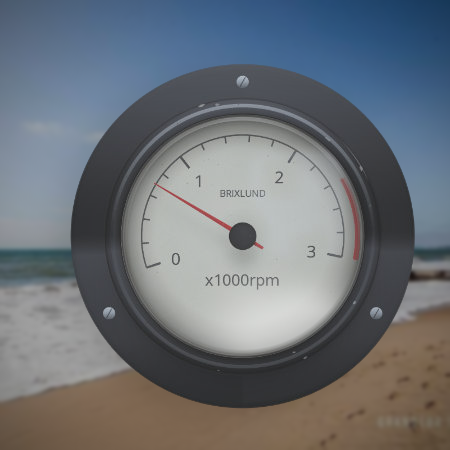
700 rpm
